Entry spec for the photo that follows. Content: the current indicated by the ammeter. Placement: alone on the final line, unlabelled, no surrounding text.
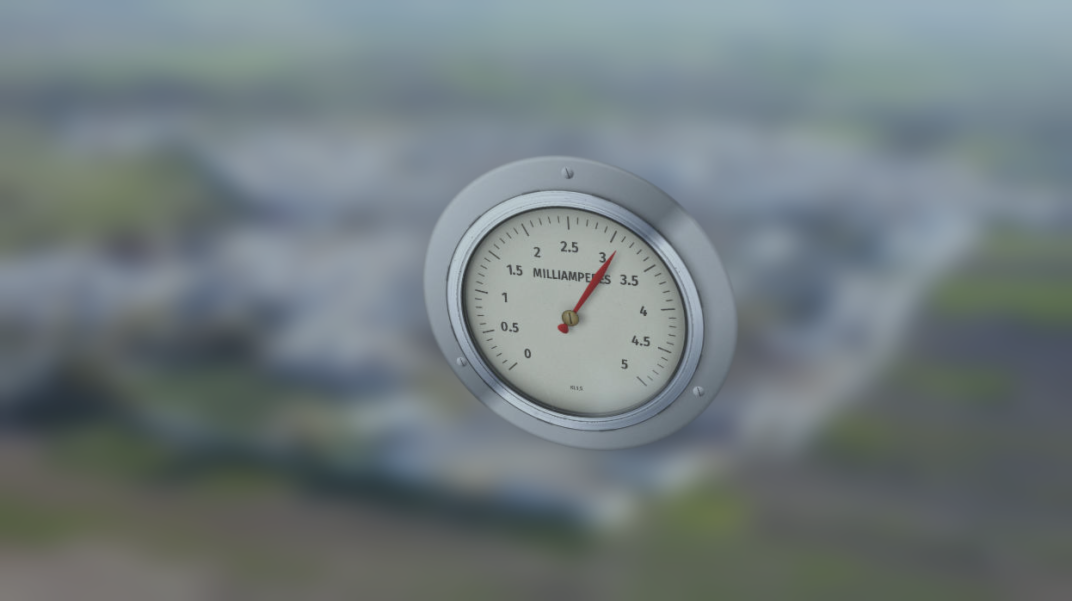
3.1 mA
